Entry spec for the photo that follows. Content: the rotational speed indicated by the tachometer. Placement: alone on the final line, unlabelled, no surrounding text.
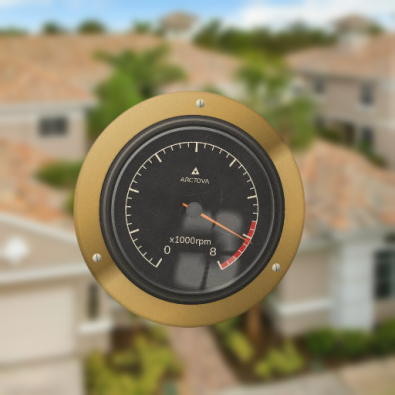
7100 rpm
